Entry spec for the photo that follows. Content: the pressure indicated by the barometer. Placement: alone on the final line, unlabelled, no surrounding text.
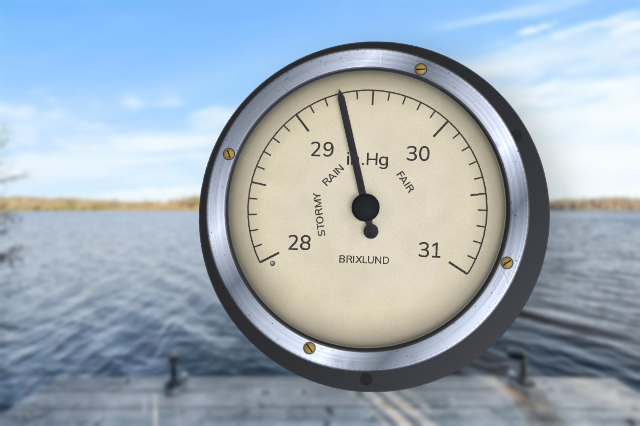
29.3 inHg
